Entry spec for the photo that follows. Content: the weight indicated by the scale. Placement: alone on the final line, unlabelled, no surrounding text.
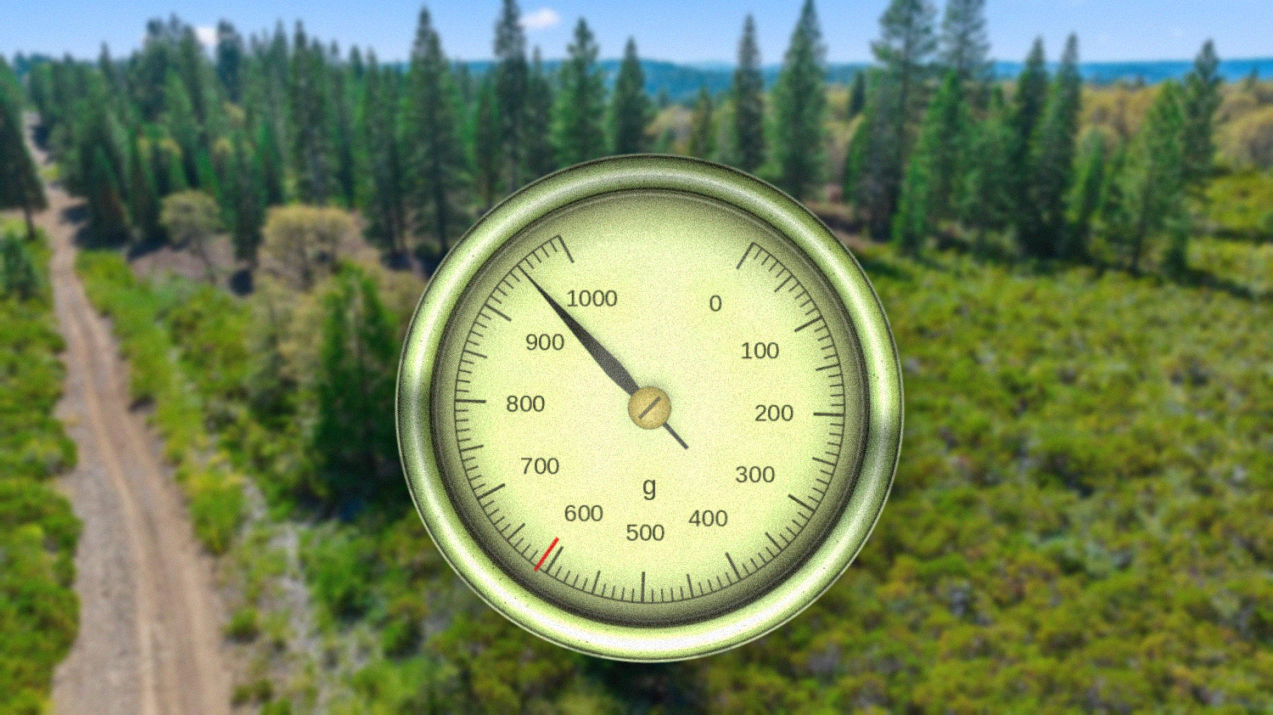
950 g
